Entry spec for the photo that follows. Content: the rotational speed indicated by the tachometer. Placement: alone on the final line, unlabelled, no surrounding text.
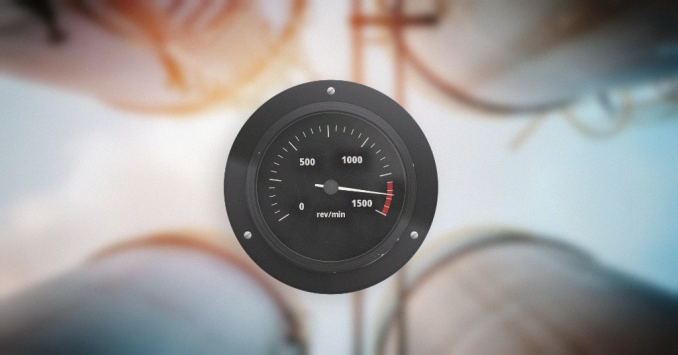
1375 rpm
